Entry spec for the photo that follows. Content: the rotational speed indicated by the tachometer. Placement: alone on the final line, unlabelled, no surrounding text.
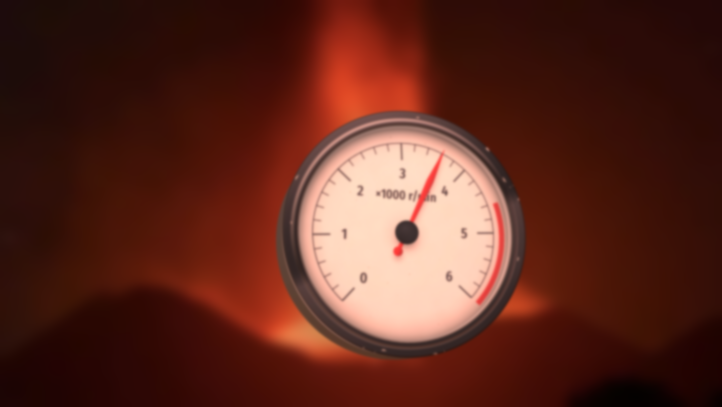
3600 rpm
